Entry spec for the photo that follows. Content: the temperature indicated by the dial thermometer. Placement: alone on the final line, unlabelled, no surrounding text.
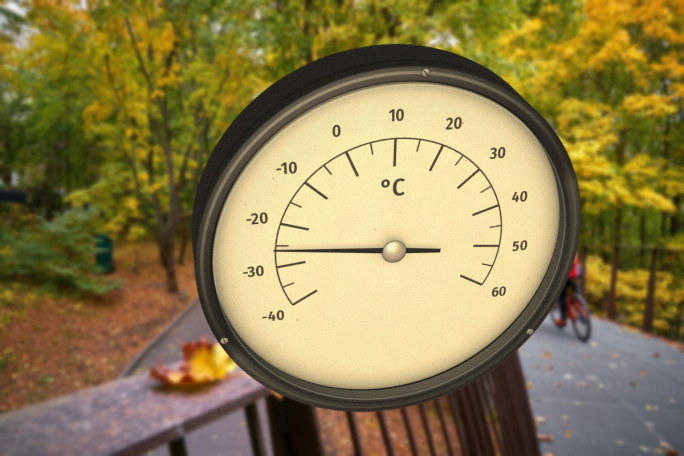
-25 °C
